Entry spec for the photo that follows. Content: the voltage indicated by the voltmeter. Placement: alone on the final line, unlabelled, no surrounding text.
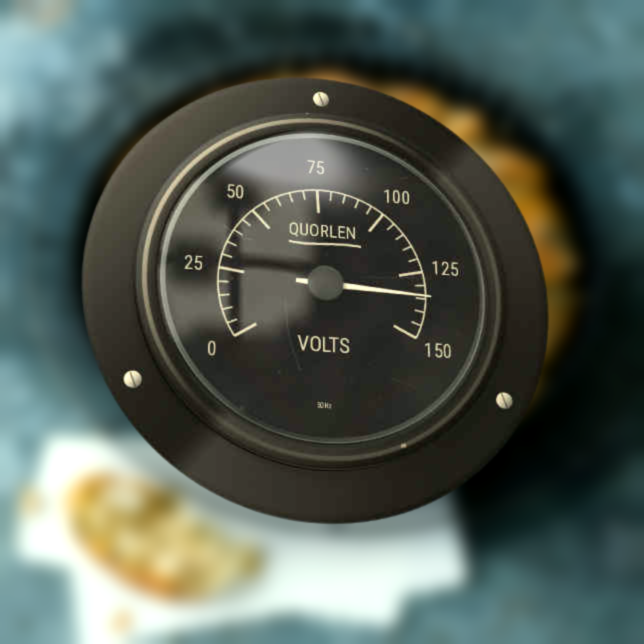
135 V
